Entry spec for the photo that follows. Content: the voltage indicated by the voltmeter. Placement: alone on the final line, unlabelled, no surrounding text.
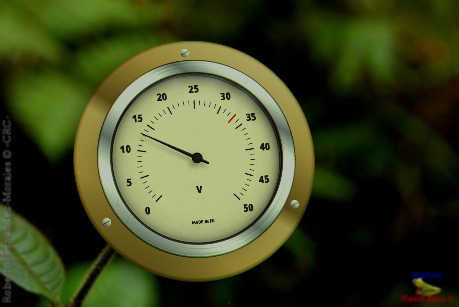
13 V
